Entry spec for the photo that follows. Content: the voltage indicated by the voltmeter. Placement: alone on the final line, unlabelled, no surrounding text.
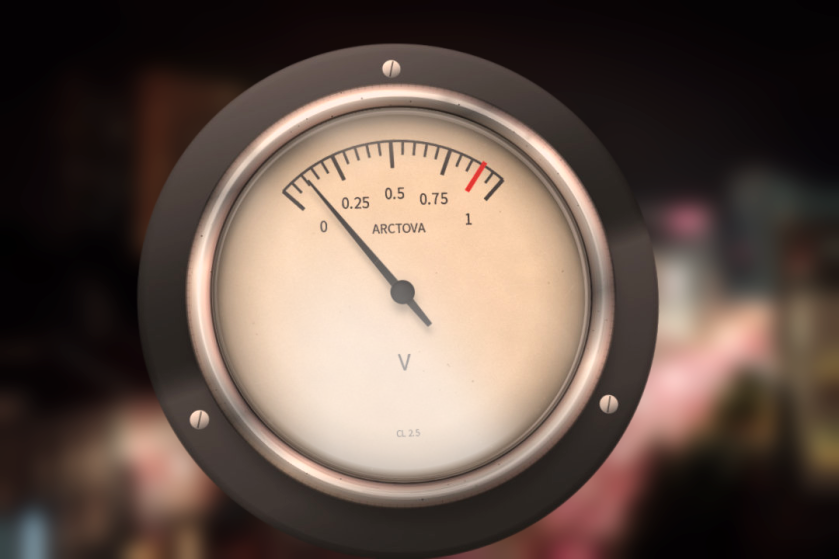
0.1 V
